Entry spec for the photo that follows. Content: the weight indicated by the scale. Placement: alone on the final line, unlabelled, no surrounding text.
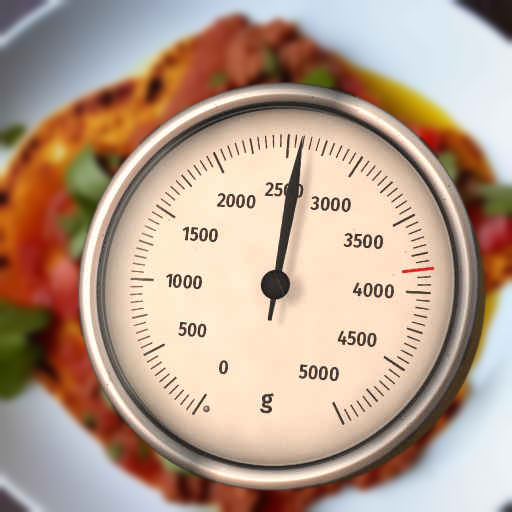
2600 g
